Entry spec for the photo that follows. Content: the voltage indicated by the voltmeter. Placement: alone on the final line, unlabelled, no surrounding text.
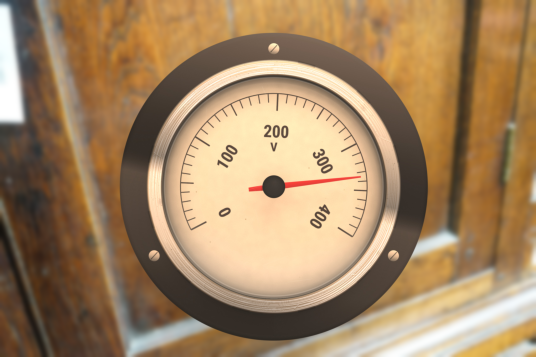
335 V
